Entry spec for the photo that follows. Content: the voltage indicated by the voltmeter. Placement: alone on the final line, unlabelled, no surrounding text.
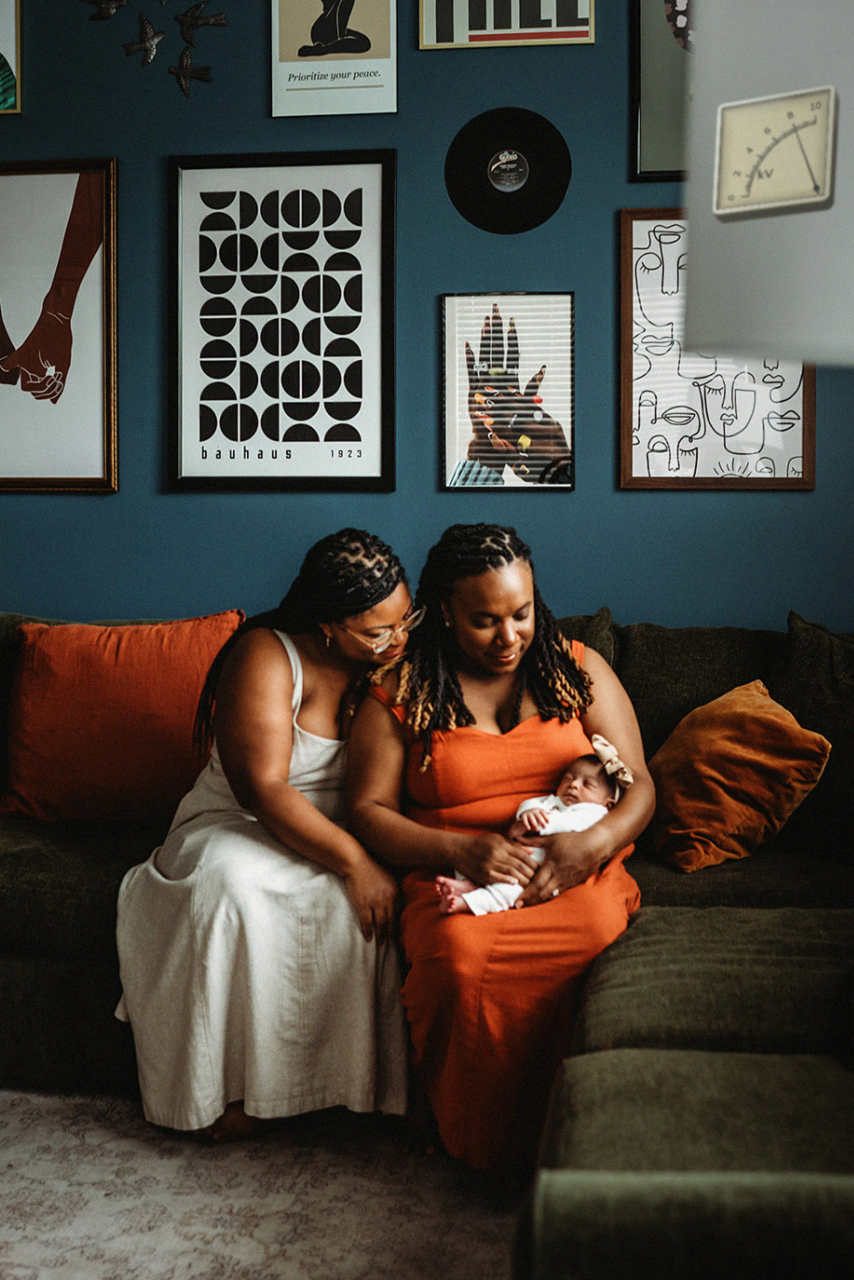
8 kV
